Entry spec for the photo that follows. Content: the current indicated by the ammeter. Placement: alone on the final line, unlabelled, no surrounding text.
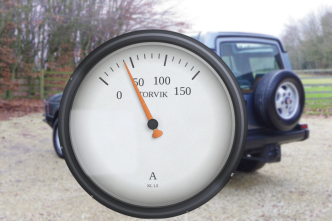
40 A
